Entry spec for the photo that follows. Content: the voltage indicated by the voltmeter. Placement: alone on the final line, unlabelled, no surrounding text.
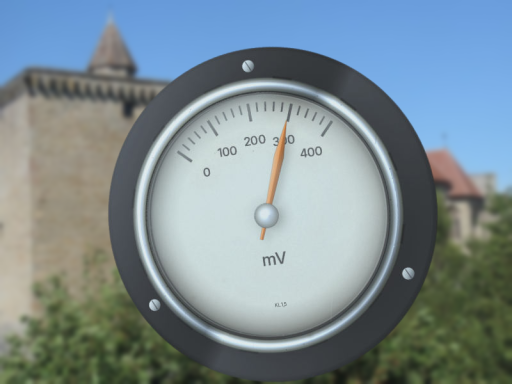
300 mV
